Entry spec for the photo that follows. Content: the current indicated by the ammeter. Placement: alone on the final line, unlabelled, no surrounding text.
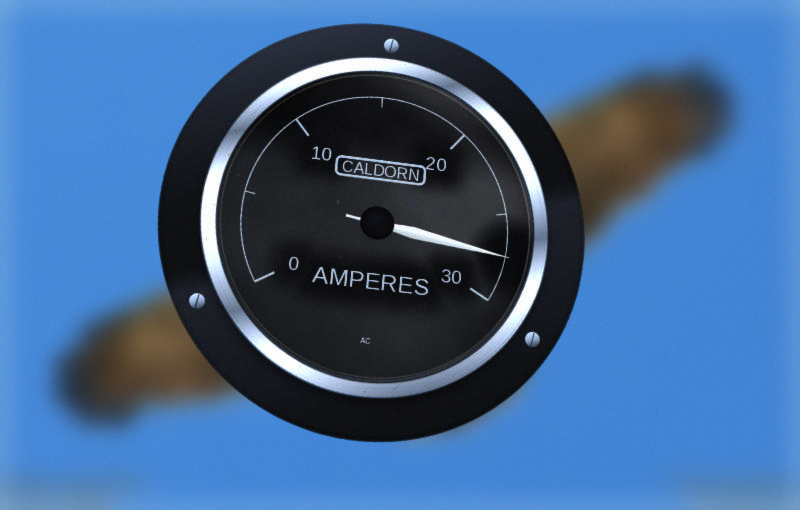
27.5 A
